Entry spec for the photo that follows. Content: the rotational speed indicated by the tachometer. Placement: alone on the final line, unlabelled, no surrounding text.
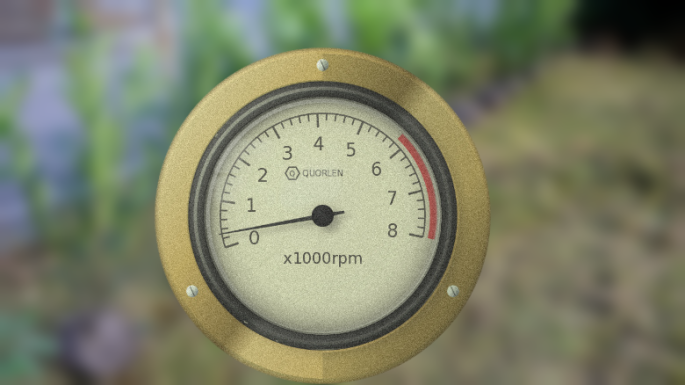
300 rpm
